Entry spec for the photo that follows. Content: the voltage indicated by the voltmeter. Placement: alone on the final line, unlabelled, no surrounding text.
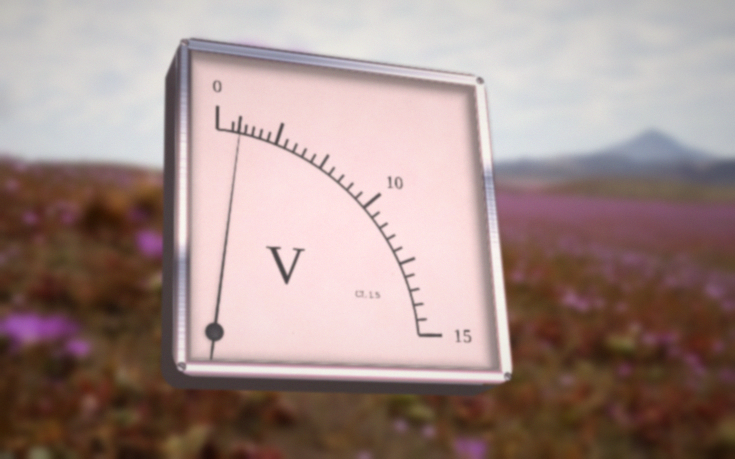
2.5 V
